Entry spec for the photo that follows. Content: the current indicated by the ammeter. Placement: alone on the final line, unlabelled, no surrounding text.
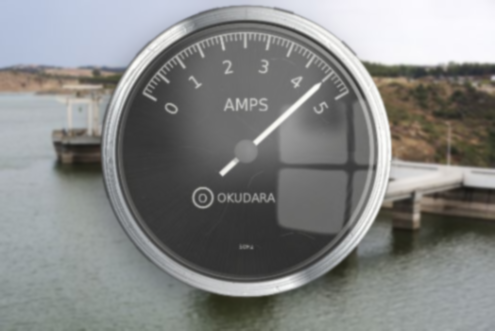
4.5 A
